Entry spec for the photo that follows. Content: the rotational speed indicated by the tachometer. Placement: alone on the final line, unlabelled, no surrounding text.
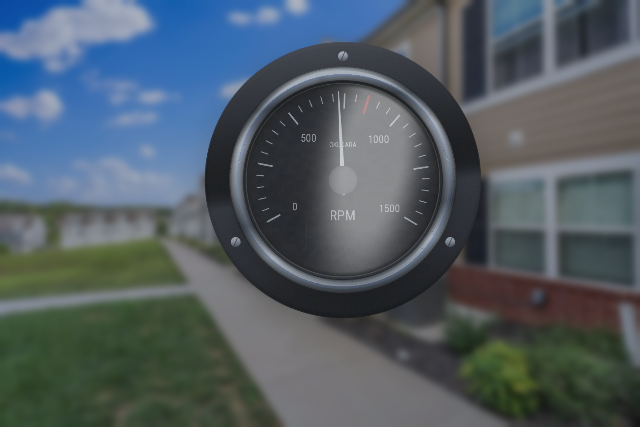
725 rpm
